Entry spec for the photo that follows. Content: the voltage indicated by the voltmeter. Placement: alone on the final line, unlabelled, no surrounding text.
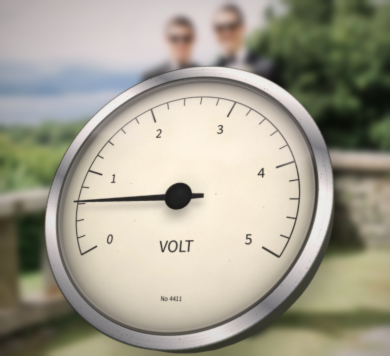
0.6 V
